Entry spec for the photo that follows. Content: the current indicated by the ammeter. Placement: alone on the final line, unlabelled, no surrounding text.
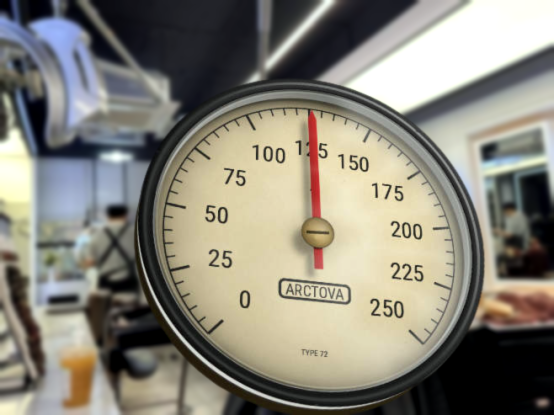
125 A
